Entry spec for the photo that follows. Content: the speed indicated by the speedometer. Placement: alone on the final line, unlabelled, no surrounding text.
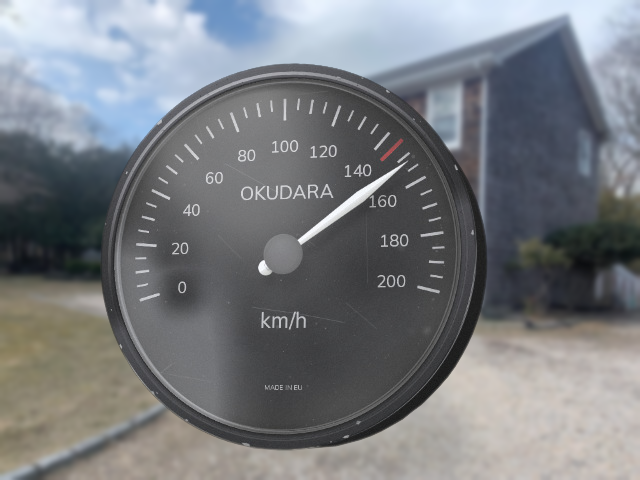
152.5 km/h
